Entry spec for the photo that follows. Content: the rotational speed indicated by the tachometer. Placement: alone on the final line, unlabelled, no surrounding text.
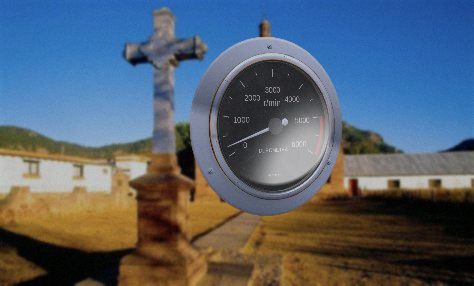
250 rpm
